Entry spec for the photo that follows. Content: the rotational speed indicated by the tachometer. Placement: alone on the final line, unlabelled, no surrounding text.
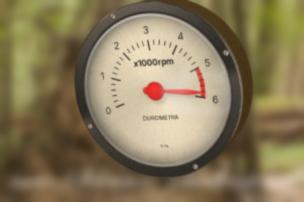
5800 rpm
